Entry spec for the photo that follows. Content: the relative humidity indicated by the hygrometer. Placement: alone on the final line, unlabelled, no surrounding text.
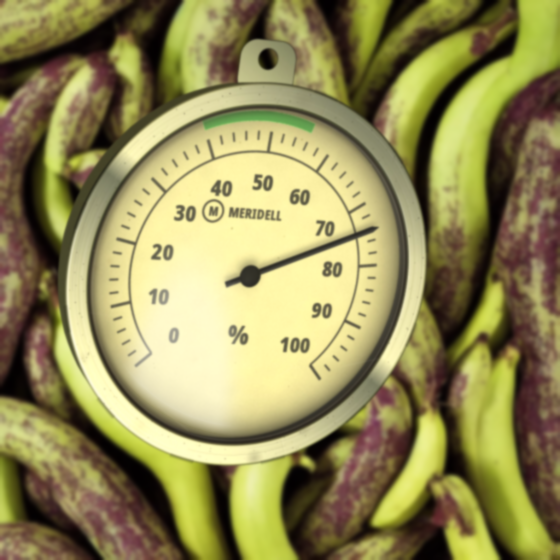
74 %
